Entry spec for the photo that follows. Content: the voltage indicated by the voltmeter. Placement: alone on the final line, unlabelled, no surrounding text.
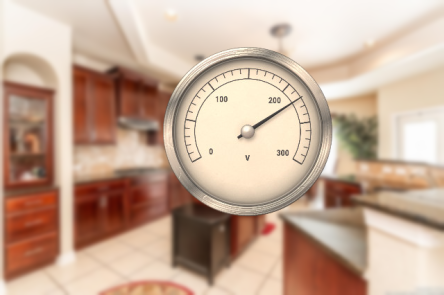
220 V
